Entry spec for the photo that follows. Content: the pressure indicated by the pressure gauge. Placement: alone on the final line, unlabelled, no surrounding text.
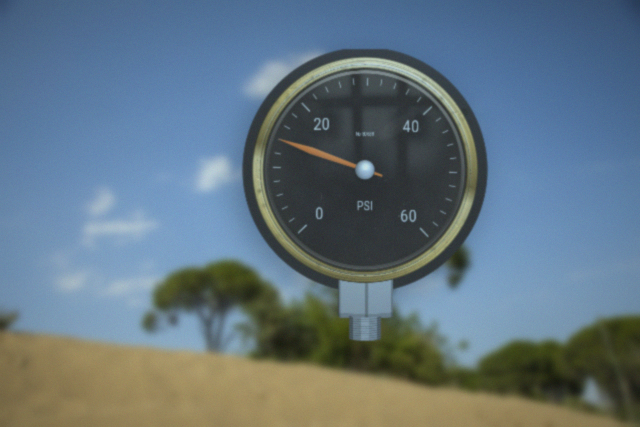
14 psi
